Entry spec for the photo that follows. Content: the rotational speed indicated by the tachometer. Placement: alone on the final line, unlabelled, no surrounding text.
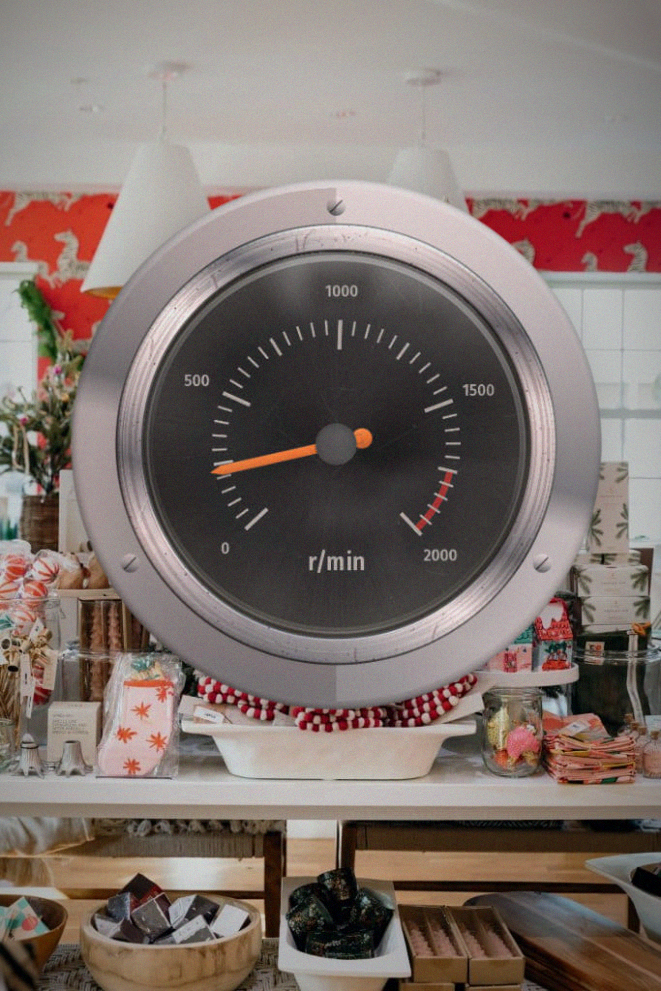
225 rpm
